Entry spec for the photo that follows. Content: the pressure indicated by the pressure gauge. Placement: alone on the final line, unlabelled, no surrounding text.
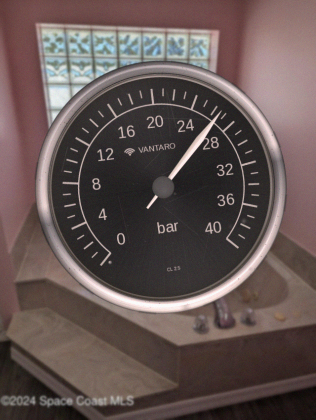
26.5 bar
